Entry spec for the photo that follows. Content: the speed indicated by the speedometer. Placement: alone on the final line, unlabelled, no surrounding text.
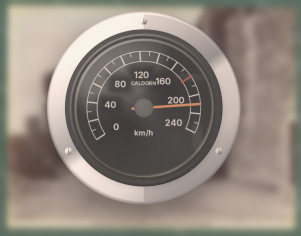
210 km/h
